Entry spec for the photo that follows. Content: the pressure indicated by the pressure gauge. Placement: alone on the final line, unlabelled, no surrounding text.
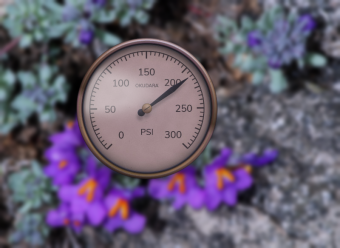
210 psi
